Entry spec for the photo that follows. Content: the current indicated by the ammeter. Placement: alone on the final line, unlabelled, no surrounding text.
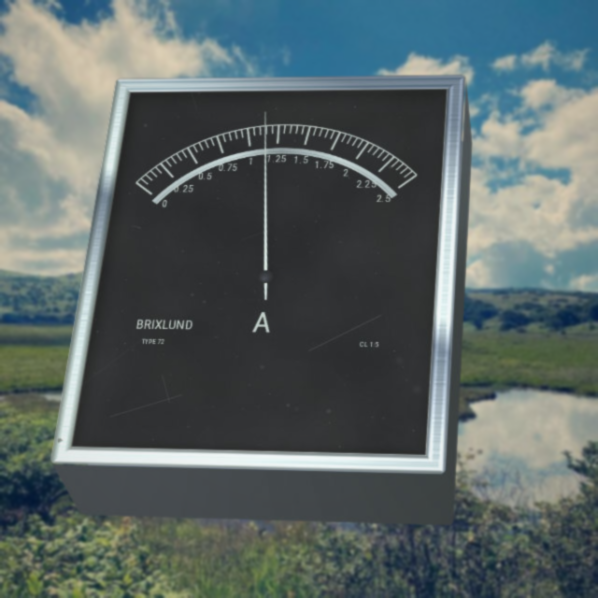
1.15 A
